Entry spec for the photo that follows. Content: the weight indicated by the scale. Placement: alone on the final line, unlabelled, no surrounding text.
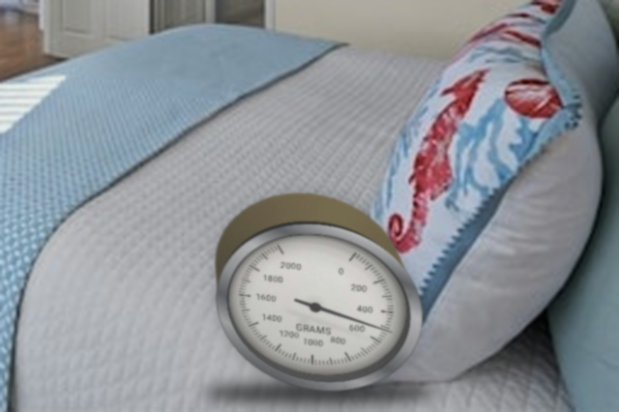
500 g
